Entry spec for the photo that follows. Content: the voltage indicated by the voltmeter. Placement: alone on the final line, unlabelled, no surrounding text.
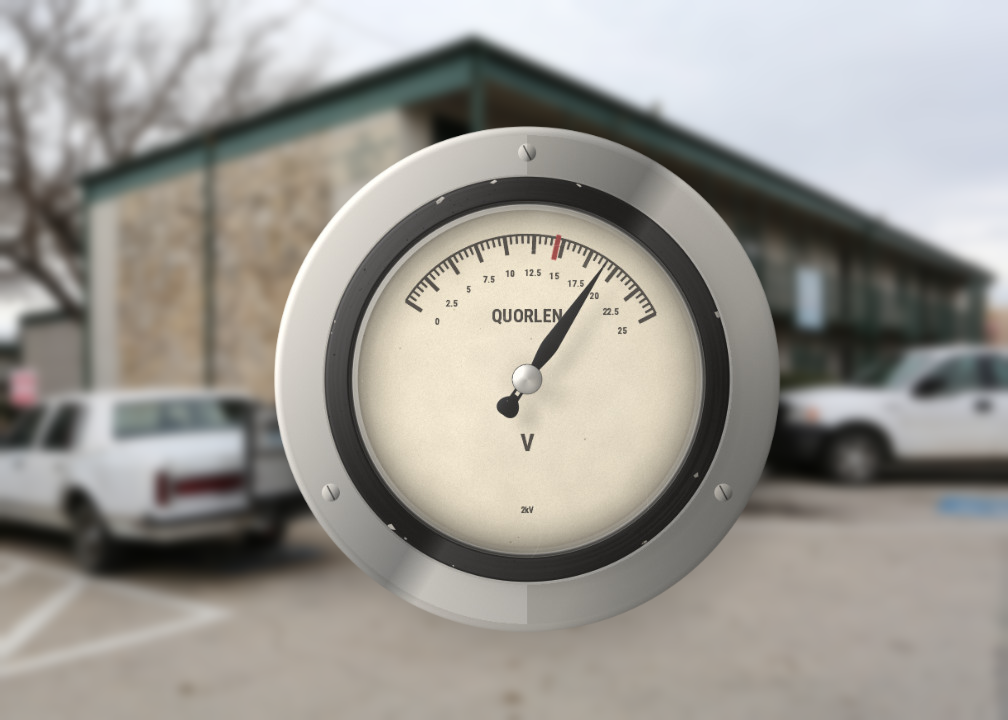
19 V
